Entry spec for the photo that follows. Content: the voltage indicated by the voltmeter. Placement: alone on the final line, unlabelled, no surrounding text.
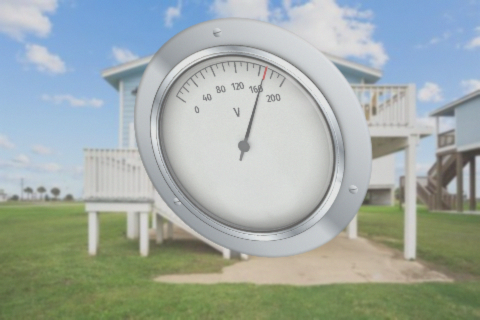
170 V
